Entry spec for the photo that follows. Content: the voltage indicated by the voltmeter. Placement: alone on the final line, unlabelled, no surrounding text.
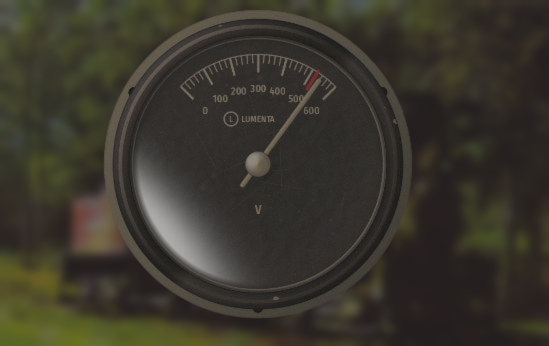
540 V
